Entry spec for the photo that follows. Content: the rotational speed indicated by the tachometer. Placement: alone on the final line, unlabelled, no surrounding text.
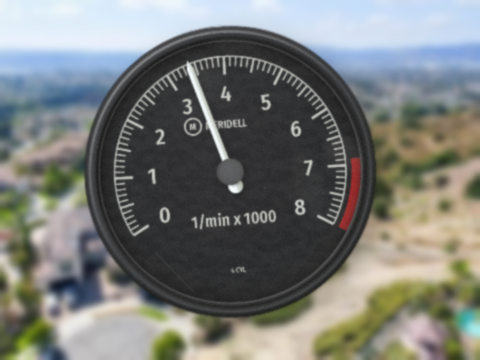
3400 rpm
